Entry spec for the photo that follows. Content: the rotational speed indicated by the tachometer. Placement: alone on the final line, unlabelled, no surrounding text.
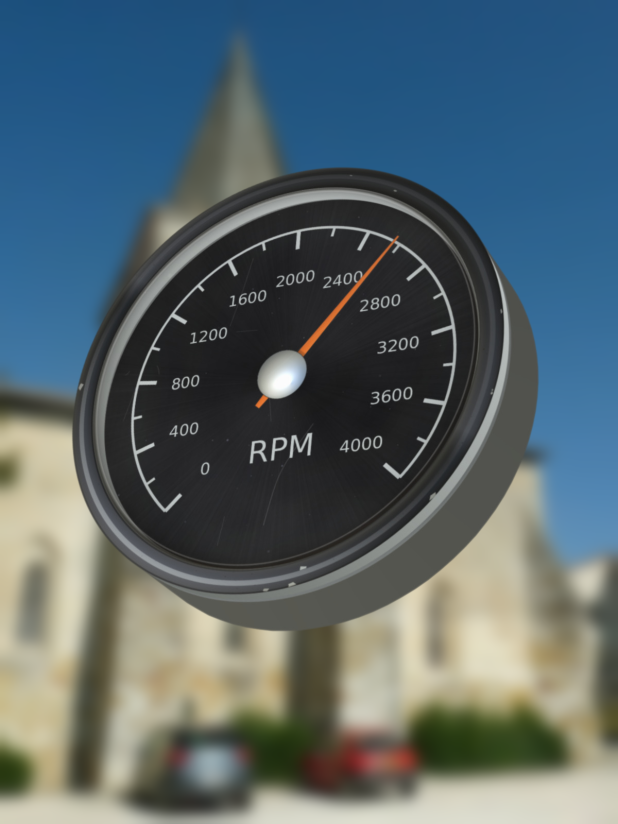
2600 rpm
